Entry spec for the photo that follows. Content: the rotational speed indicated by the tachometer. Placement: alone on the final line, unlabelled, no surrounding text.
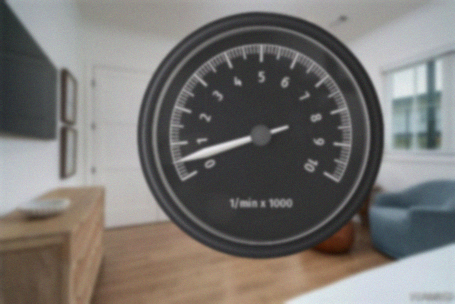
500 rpm
